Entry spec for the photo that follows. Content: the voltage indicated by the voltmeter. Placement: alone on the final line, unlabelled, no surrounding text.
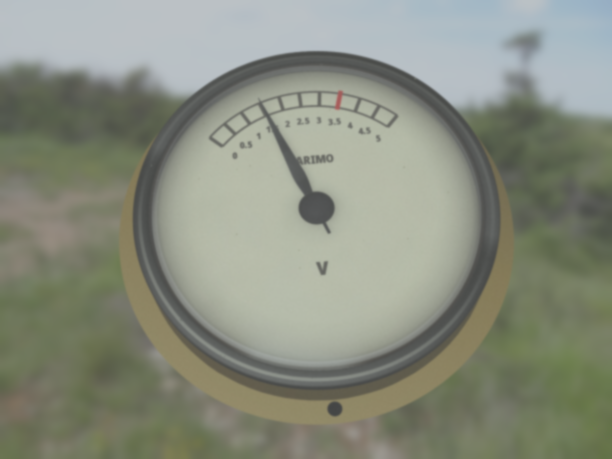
1.5 V
